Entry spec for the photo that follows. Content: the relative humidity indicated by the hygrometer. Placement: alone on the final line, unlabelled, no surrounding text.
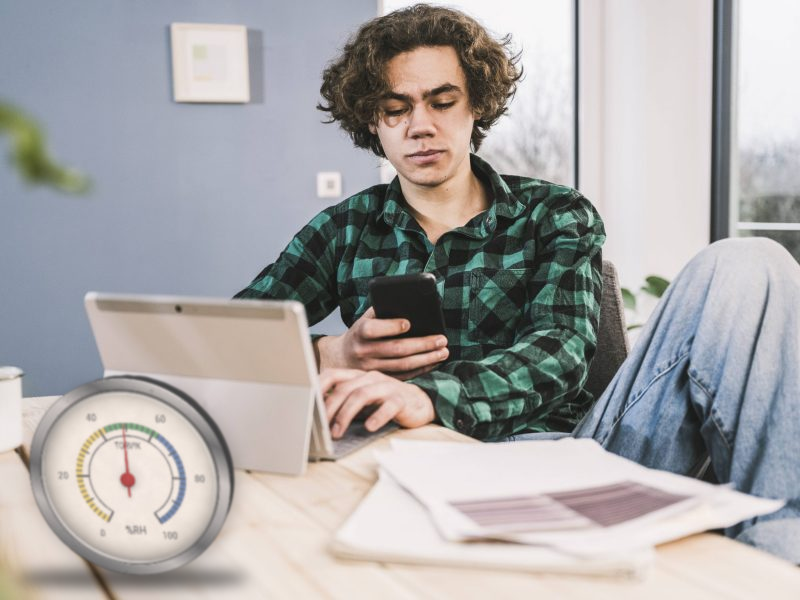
50 %
